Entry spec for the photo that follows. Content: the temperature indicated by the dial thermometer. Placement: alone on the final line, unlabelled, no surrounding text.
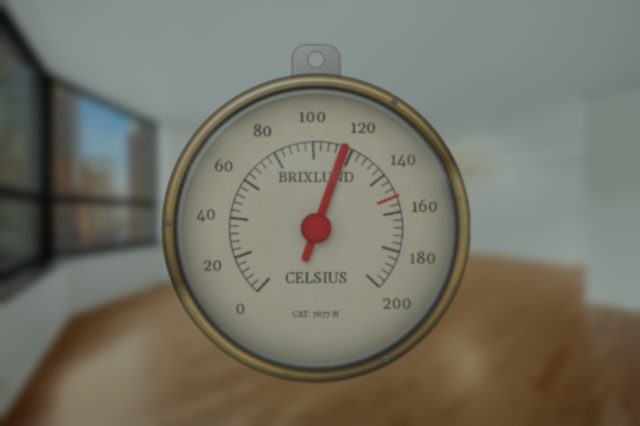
116 °C
